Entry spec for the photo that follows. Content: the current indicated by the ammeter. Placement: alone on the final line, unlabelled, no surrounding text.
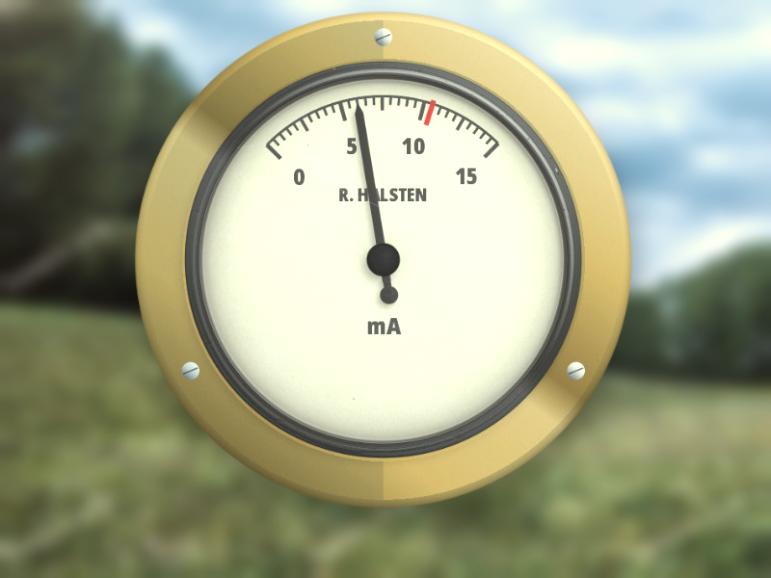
6 mA
